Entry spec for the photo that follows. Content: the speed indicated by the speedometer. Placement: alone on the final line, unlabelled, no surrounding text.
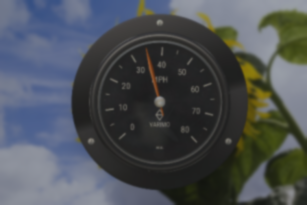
35 mph
